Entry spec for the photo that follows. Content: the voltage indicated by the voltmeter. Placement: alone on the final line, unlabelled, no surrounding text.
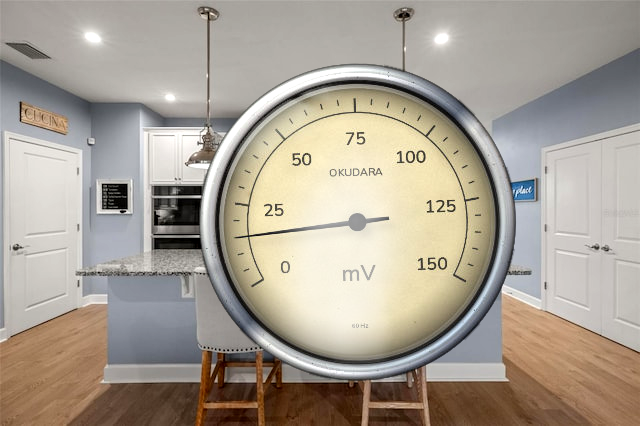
15 mV
